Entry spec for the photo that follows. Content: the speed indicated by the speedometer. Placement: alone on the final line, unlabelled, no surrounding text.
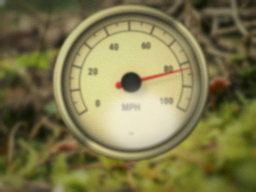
82.5 mph
